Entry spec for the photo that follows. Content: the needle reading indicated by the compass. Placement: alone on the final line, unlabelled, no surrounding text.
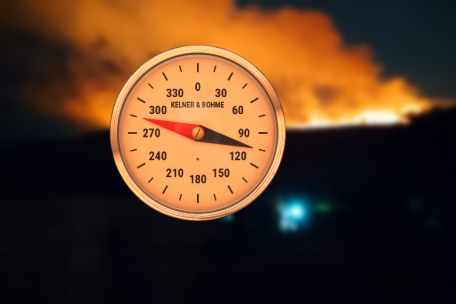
285 °
